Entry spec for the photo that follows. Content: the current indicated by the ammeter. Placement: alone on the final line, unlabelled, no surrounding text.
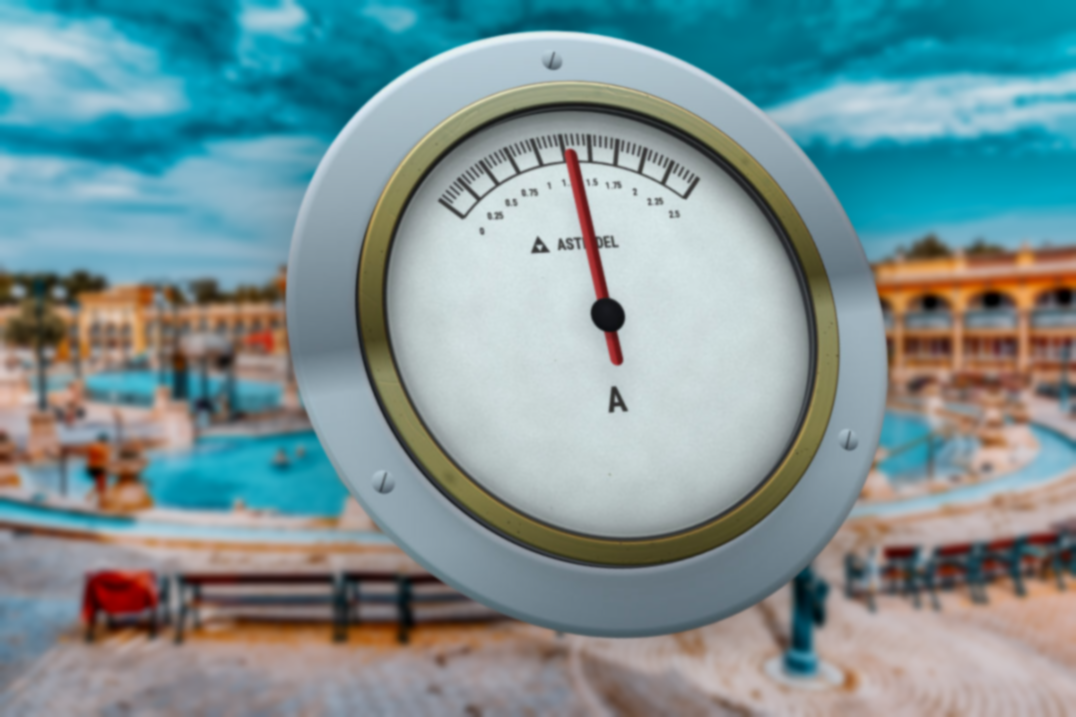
1.25 A
